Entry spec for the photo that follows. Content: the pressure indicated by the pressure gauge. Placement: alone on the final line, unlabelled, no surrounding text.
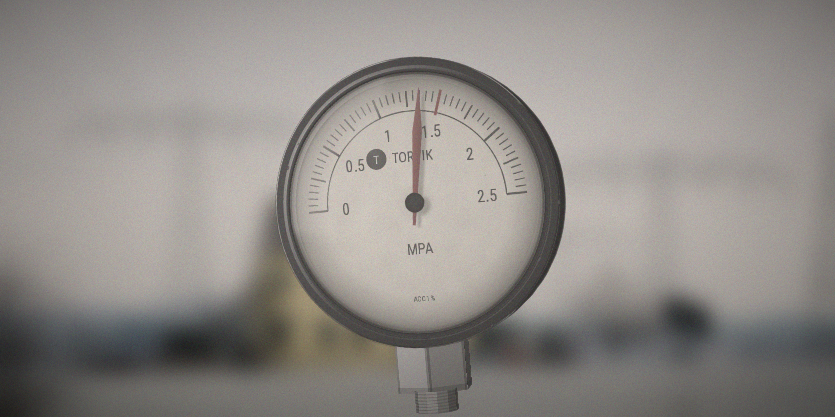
1.35 MPa
